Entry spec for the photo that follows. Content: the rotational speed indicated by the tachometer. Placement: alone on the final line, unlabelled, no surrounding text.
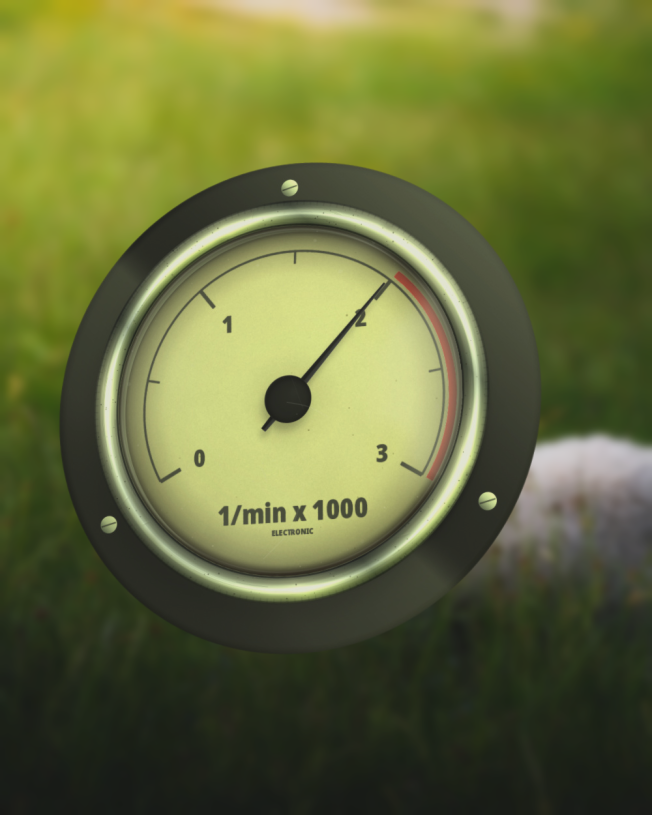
2000 rpm
